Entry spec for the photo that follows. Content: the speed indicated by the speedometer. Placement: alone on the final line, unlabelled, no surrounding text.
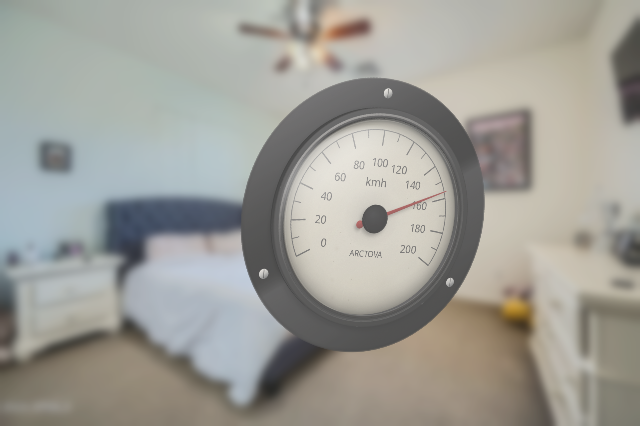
155 km/h
